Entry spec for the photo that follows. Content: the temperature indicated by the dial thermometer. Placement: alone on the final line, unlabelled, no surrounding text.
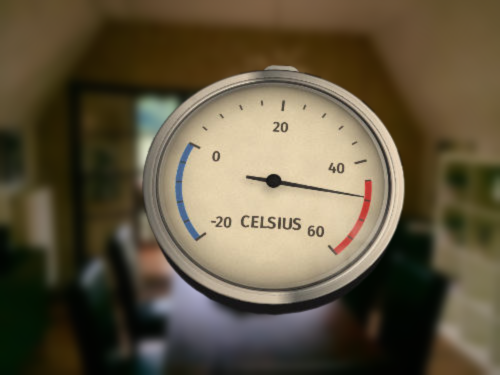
48 °C
